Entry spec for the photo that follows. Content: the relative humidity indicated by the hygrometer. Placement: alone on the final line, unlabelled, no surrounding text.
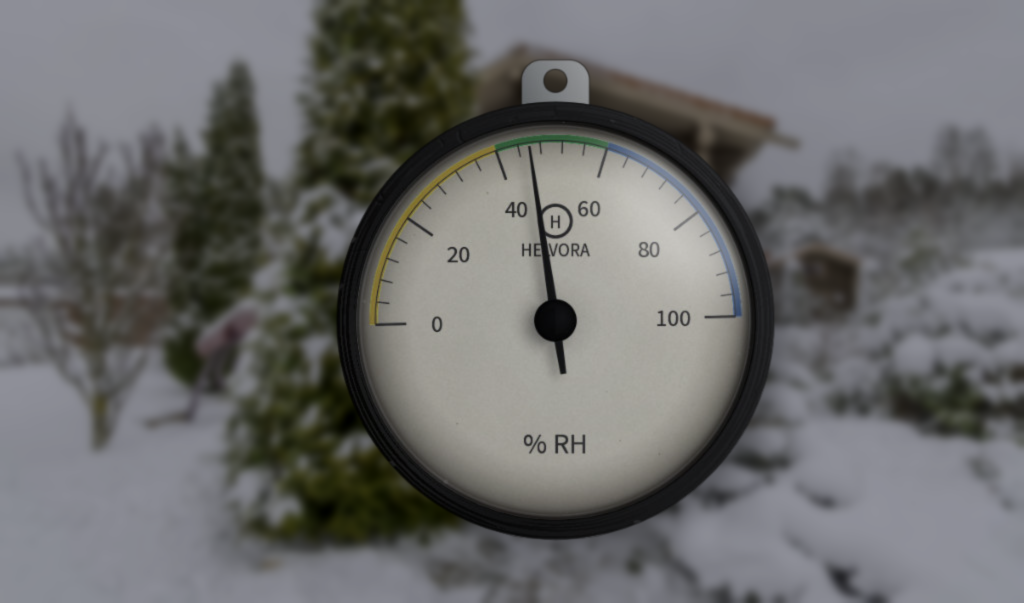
46 %
